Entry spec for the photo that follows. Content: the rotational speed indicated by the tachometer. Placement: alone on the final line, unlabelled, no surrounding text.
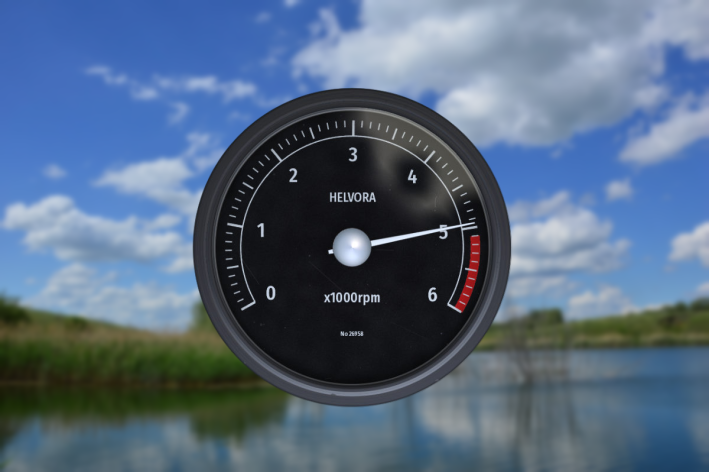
4950 rpm
